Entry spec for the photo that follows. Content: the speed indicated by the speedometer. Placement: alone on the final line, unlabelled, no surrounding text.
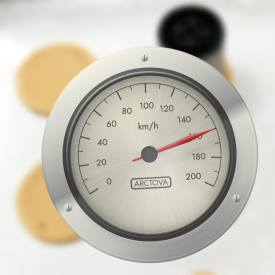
160 km/h
